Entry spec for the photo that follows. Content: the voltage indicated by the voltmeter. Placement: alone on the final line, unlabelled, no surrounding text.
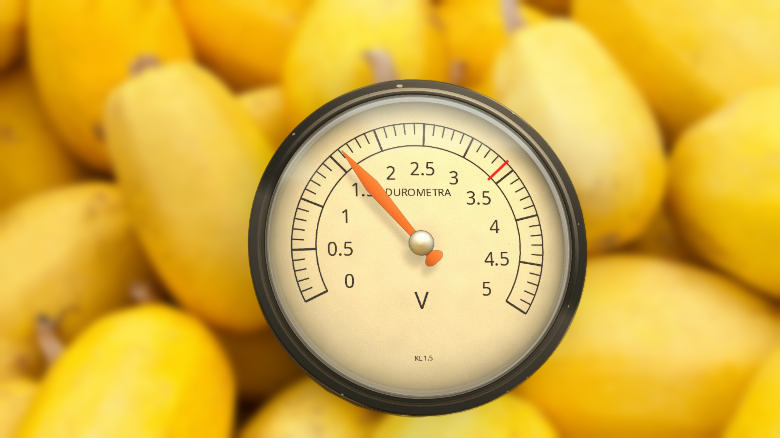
1.6 V
